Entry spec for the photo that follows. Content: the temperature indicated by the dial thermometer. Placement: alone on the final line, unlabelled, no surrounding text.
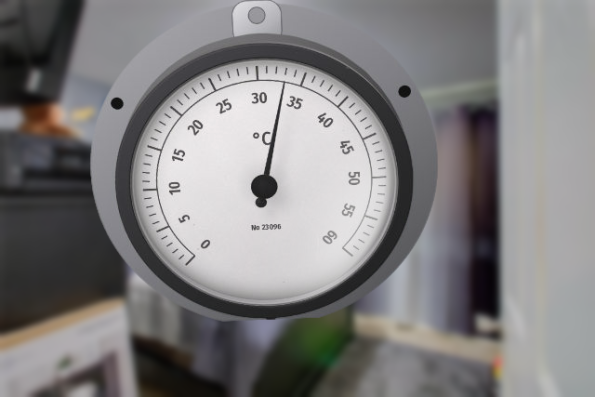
33 °C
